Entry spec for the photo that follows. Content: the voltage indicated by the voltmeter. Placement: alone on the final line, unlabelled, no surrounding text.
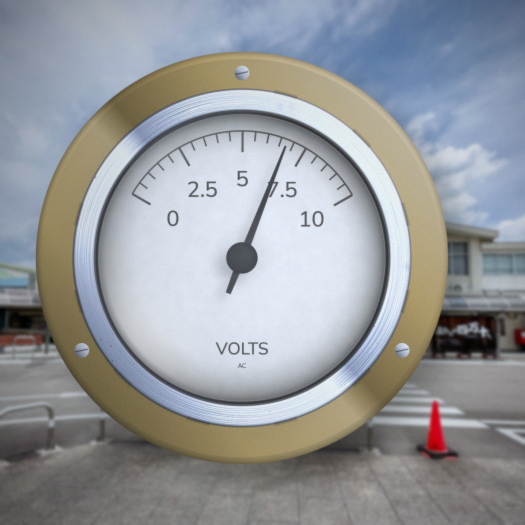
6.75 V
